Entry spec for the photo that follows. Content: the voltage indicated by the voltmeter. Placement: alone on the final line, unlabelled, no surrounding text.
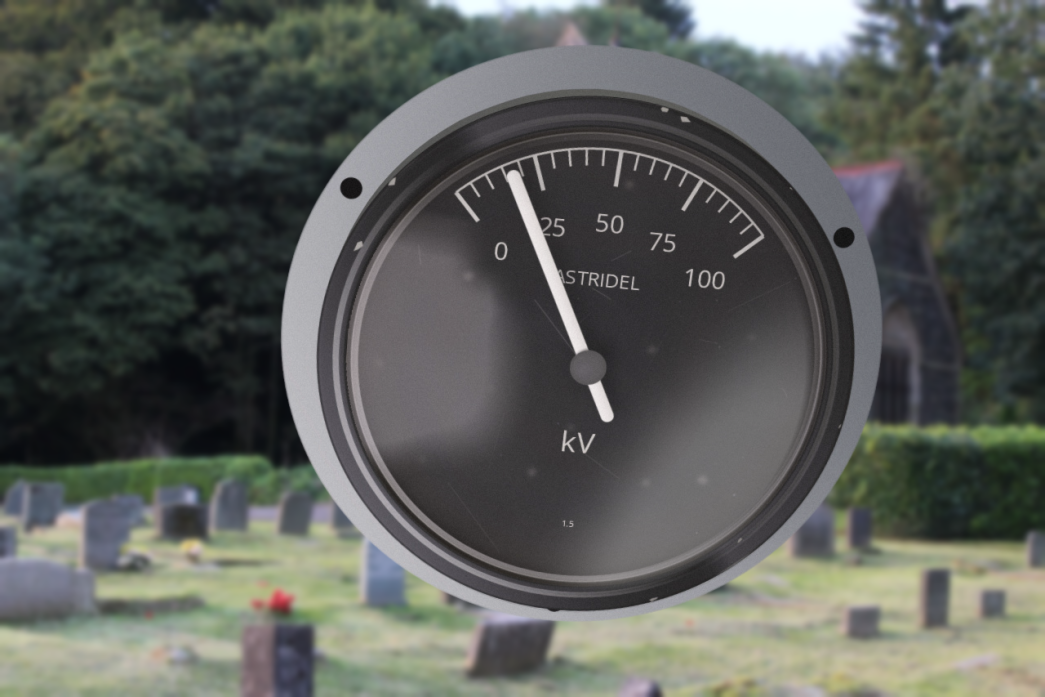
17.5 kV
